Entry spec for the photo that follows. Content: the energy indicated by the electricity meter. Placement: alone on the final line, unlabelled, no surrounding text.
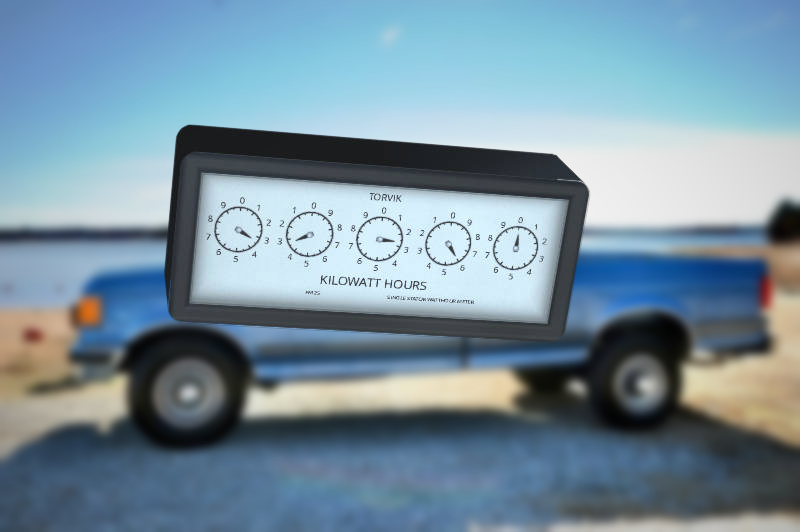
33260 kWh
